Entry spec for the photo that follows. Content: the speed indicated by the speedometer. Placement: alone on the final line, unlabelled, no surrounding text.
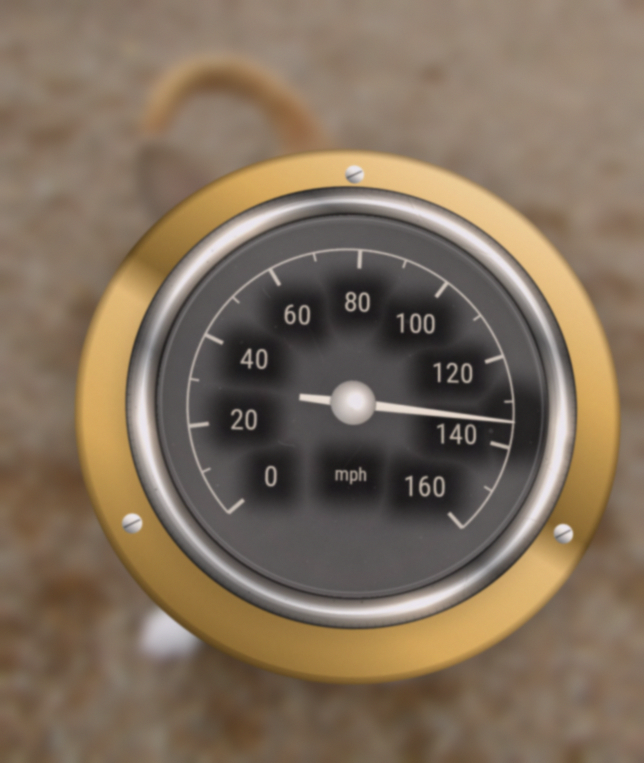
135 mph
